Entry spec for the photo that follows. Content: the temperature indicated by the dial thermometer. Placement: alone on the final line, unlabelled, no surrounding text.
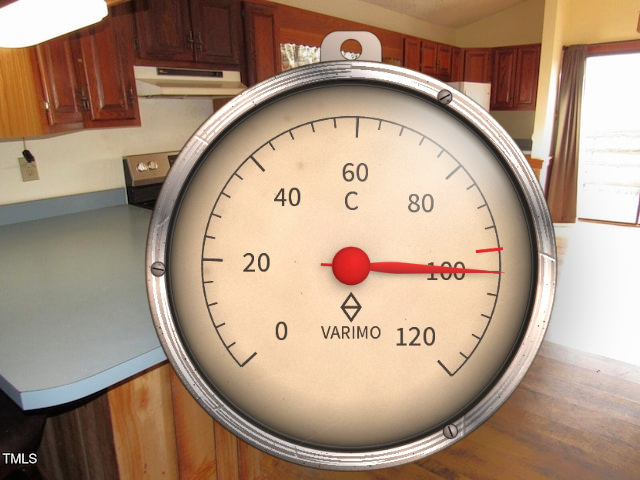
100 °C
